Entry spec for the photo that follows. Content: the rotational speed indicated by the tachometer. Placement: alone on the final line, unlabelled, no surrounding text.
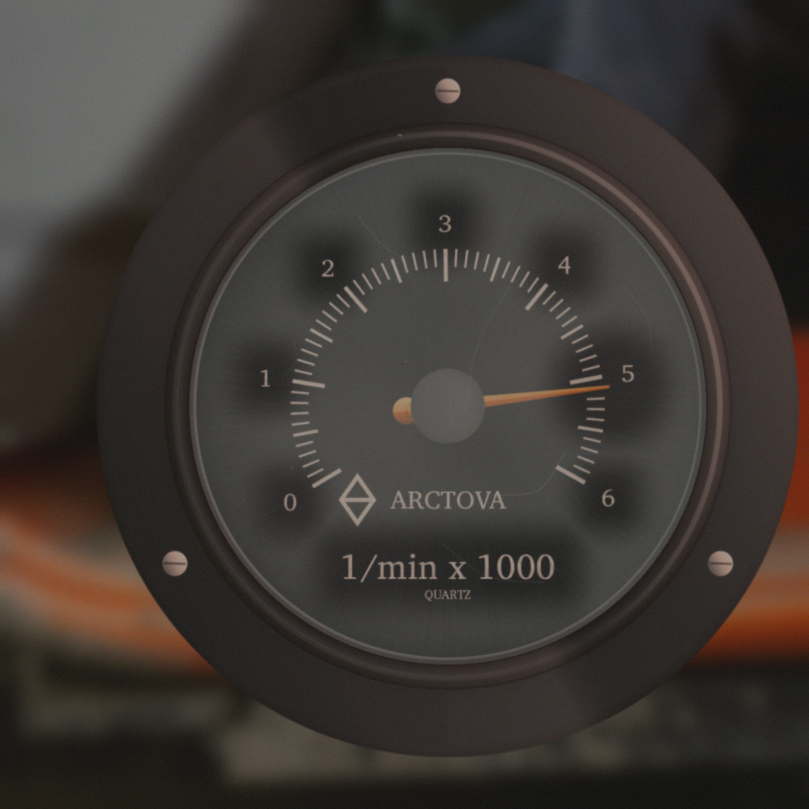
5100 rpm
